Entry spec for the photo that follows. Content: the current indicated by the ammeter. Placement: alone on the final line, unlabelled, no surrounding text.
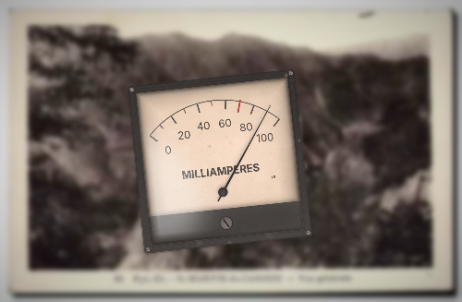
90 mA
